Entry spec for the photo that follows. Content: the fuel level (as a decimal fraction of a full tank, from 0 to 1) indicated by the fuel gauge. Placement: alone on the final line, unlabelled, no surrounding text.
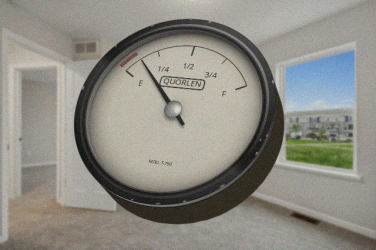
0.125
